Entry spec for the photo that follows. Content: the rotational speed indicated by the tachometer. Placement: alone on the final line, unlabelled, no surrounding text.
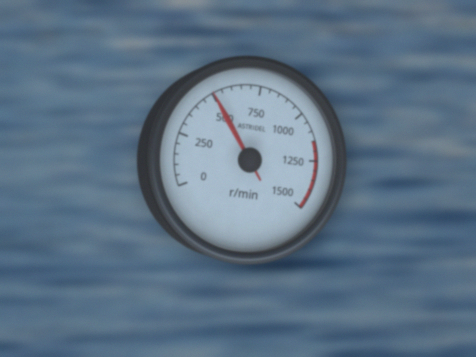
500 rpm
